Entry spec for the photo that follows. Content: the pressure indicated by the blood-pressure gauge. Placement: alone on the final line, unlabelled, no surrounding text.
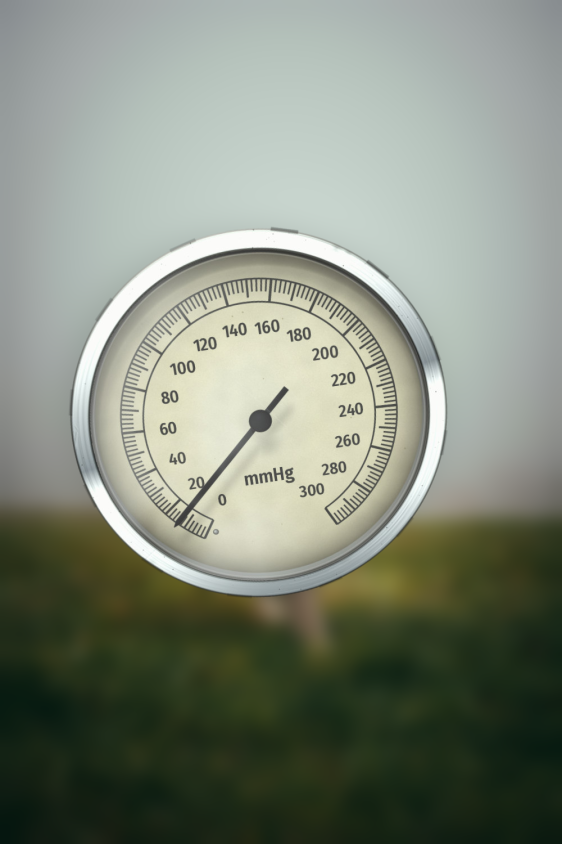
14 mmHg
